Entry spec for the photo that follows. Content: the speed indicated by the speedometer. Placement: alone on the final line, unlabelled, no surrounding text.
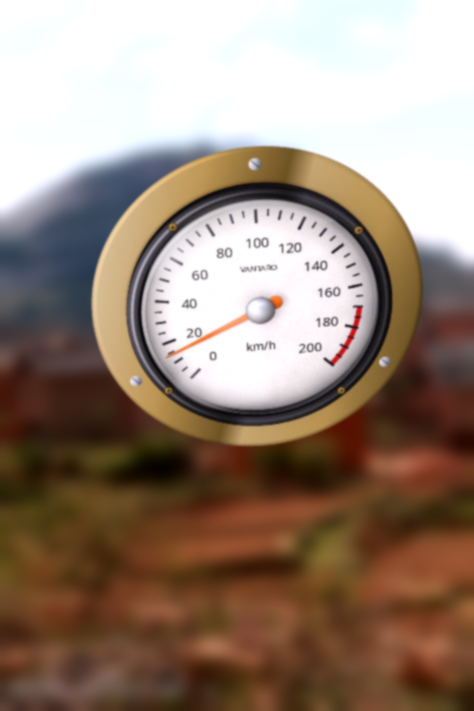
15 km/h
